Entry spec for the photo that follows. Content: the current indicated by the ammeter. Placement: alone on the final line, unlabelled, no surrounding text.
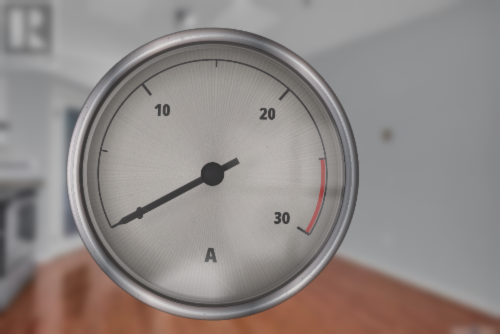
0 A
